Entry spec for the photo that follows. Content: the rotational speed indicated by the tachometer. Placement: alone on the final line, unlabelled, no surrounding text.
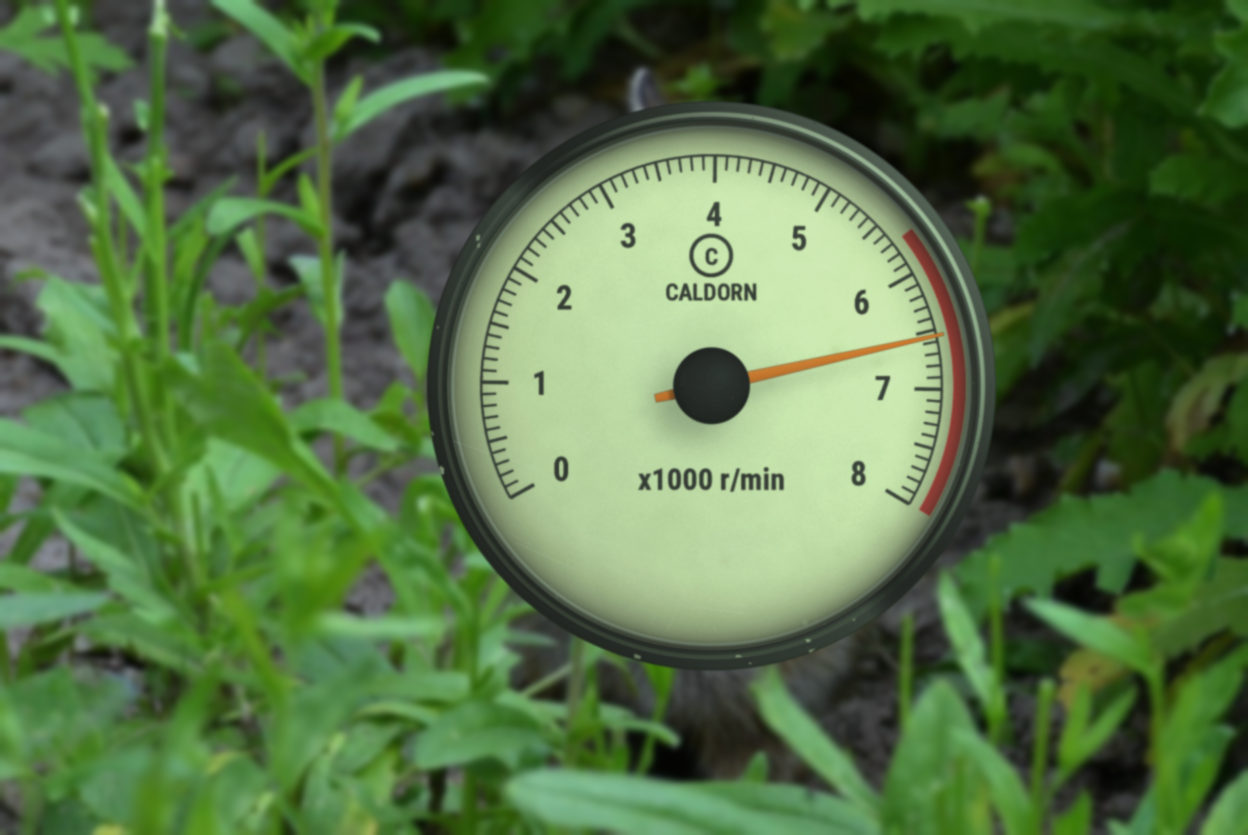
6550 rpm
